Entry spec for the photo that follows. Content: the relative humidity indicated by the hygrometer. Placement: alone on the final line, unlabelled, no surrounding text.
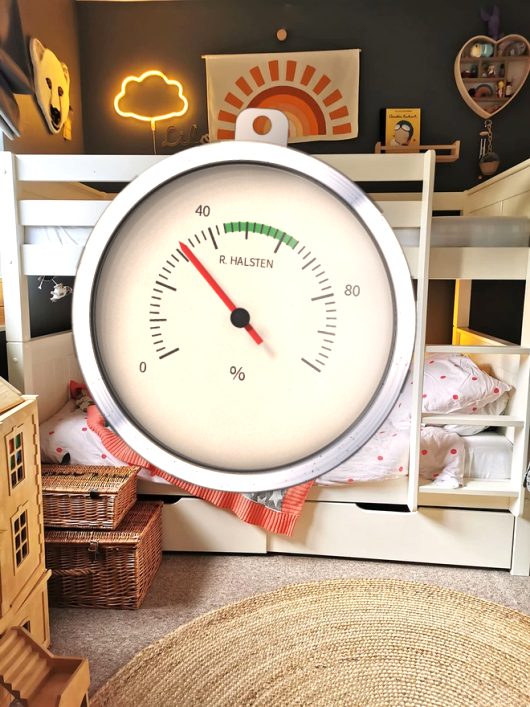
32 %
